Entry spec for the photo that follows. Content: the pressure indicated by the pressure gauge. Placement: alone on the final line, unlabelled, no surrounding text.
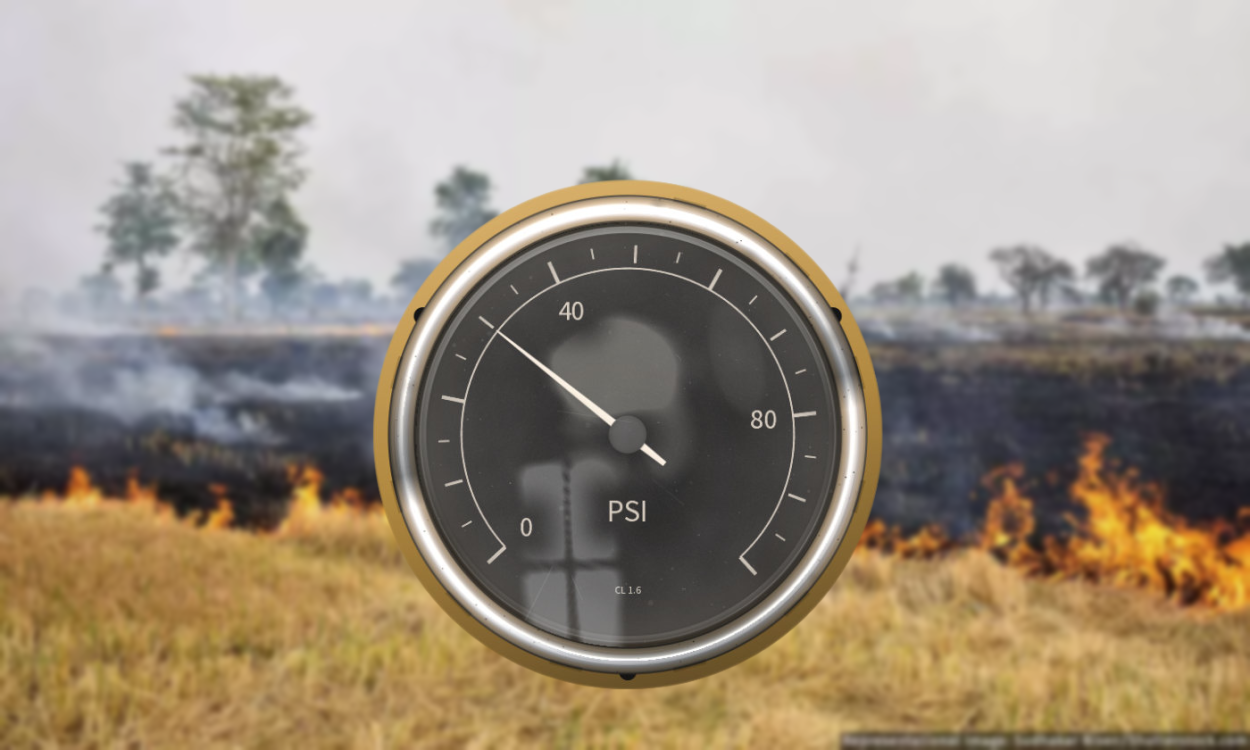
30 psi
